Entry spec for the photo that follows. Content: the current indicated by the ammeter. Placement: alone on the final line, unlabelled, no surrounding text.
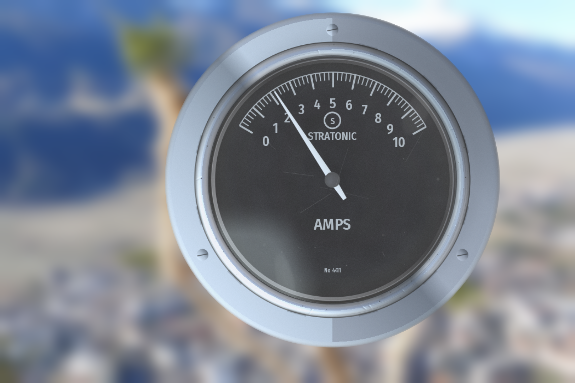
2.2 A
